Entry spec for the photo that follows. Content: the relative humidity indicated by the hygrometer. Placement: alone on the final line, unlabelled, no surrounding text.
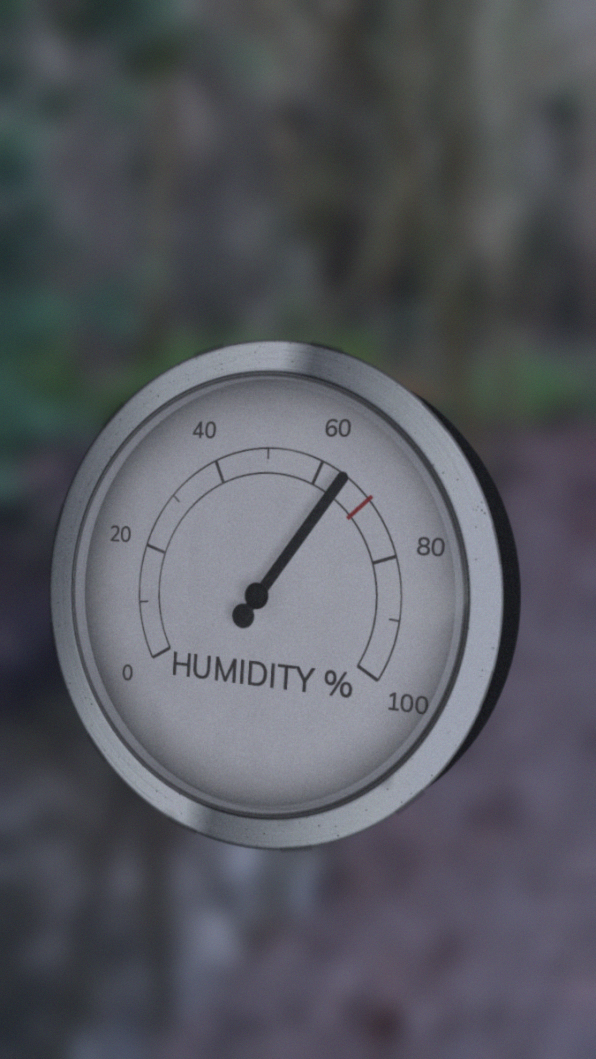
65 %
